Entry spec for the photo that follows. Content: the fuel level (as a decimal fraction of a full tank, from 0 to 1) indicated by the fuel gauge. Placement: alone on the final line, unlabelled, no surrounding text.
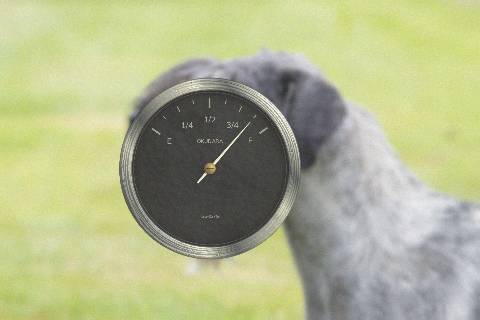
0.875
